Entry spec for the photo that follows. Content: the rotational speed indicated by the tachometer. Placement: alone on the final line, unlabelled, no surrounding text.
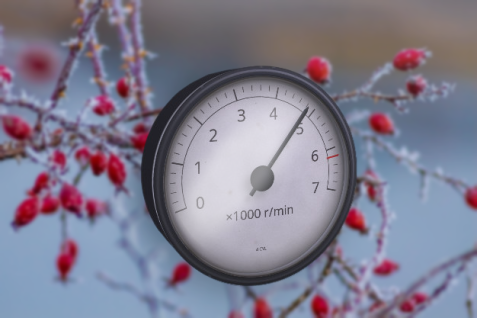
4800 rpm
